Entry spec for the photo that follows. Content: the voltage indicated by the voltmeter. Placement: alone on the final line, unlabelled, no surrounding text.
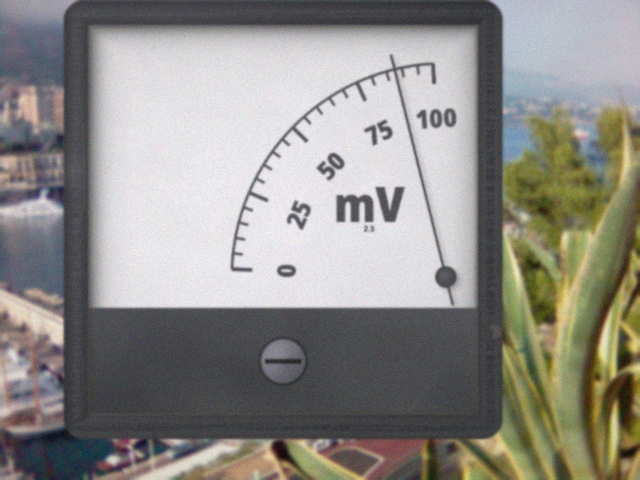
87.5 mV
